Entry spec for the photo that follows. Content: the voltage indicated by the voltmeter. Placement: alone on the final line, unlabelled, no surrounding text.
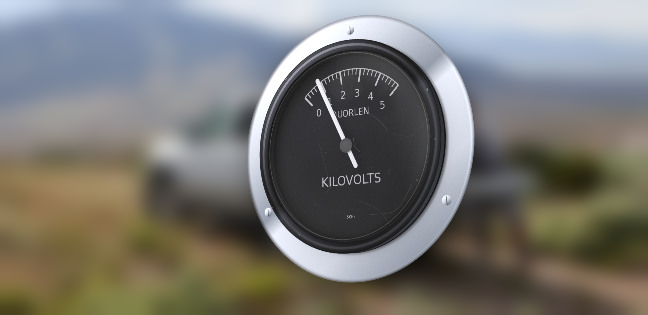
1 kV
